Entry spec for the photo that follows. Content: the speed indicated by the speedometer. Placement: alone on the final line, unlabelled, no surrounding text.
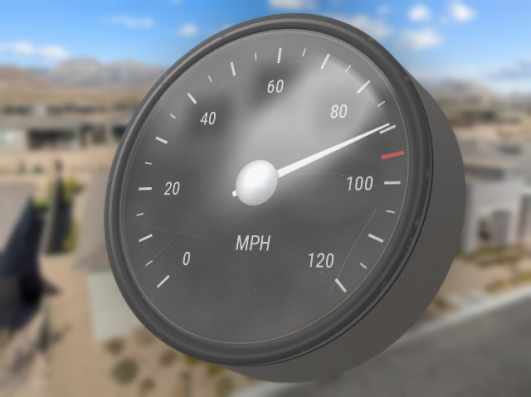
90 mph
